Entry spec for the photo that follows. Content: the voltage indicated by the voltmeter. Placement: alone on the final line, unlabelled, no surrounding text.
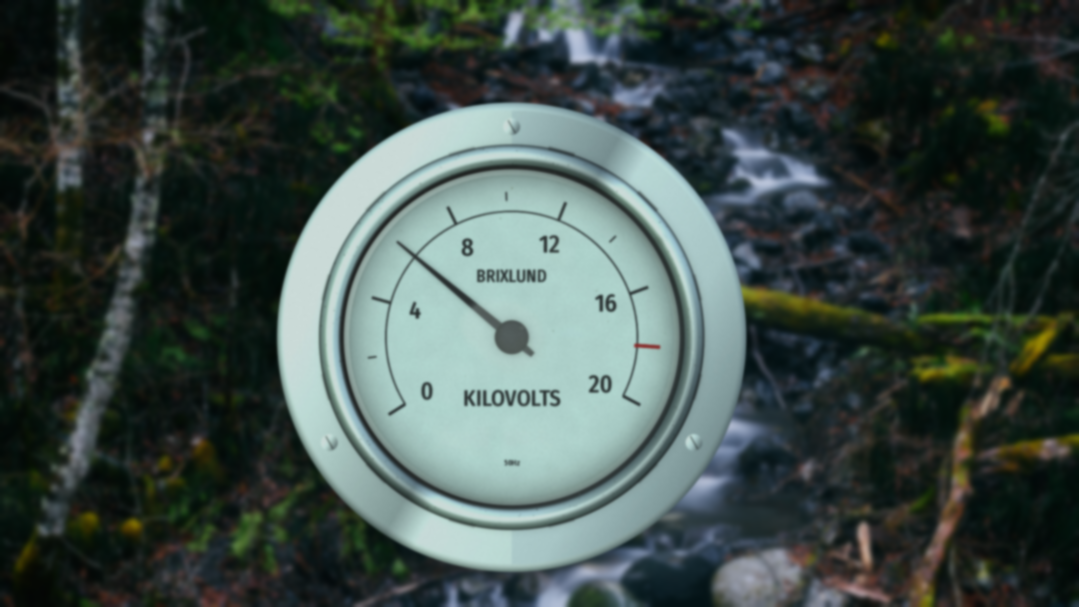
6 kV
